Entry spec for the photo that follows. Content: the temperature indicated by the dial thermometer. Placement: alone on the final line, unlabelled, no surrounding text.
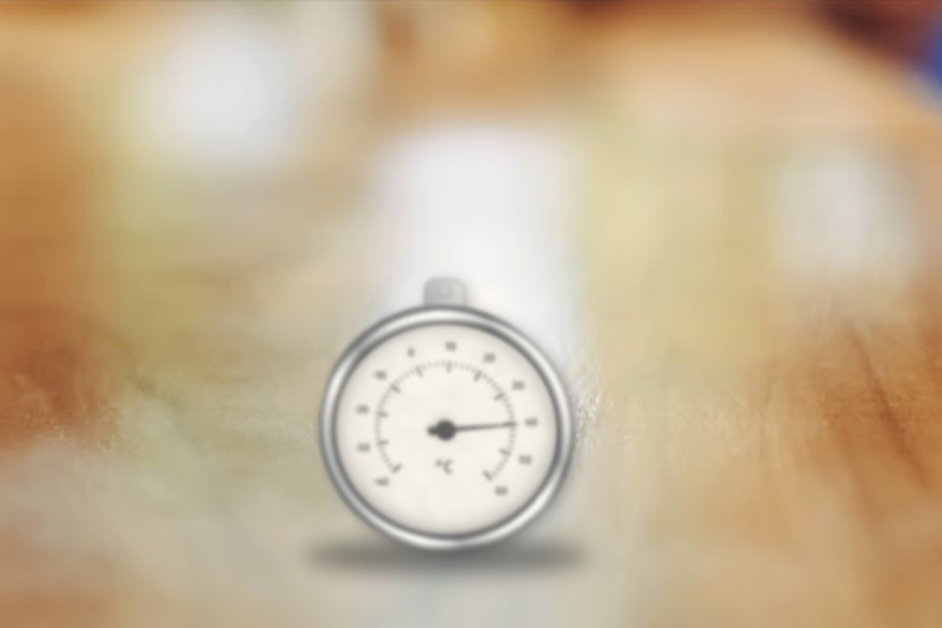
40 °C
